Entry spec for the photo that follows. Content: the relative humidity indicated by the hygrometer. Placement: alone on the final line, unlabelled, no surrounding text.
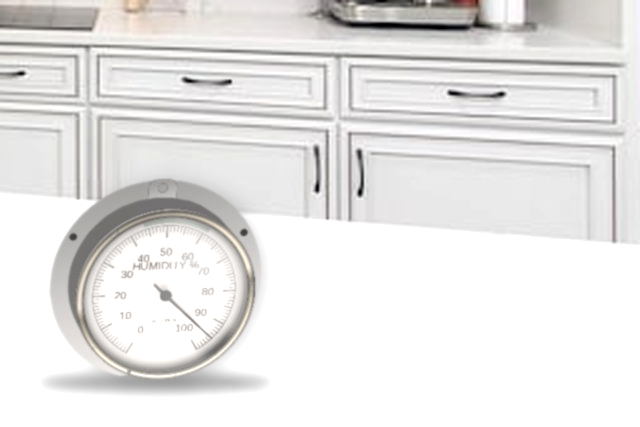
95 %
